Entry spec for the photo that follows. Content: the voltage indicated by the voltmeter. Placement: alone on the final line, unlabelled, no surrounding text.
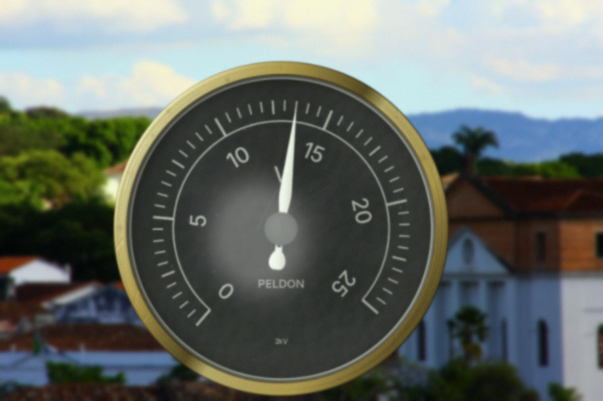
13.5 V
